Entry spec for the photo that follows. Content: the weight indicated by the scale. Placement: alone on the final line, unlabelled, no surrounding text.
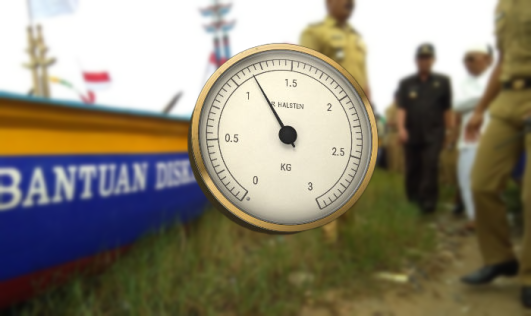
1.15 kg
